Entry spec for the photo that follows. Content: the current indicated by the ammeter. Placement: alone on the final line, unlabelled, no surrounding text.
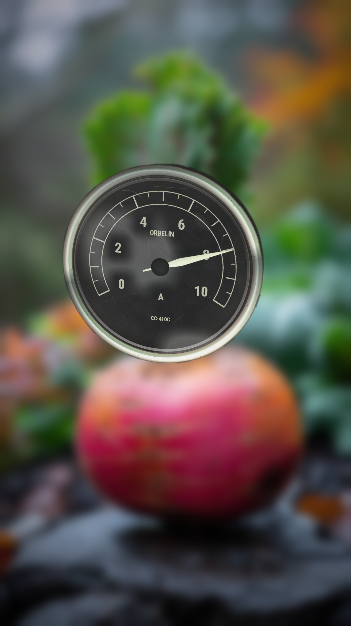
8 A
